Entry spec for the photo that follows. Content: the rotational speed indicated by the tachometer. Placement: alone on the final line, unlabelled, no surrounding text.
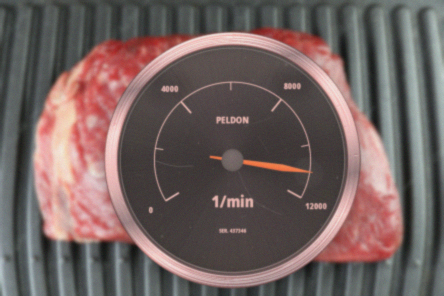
11000 rpm
